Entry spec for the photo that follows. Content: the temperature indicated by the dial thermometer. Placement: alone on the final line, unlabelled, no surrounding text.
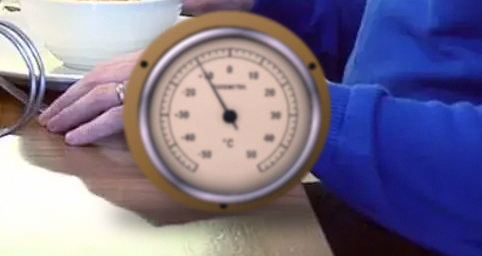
-10 °C
